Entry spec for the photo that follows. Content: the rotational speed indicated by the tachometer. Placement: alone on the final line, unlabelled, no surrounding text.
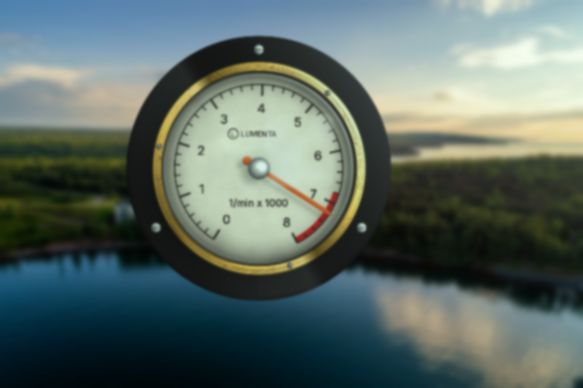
7200 rpm
